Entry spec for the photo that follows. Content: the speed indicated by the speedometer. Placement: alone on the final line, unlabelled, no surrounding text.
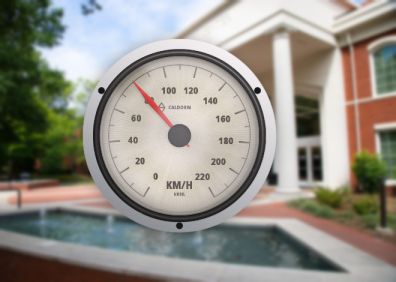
80 km/h
